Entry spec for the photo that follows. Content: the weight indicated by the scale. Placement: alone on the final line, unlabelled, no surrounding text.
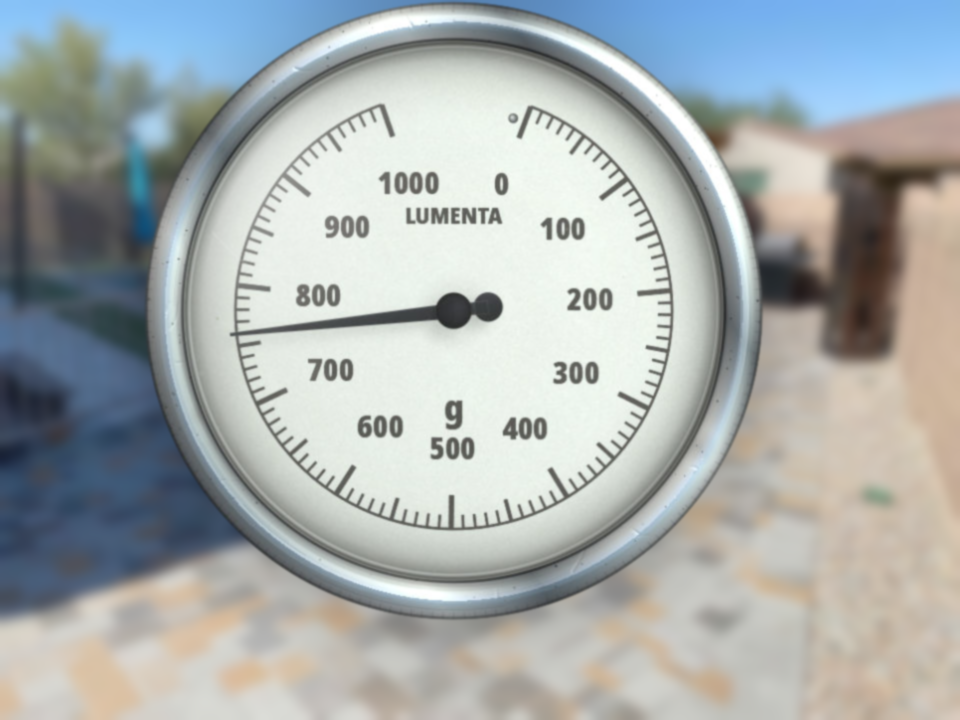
760 g
